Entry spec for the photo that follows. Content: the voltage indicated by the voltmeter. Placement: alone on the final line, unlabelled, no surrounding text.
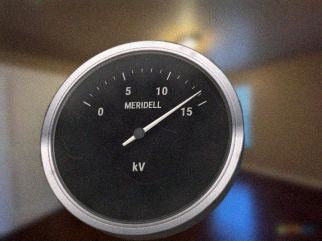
14 kV
